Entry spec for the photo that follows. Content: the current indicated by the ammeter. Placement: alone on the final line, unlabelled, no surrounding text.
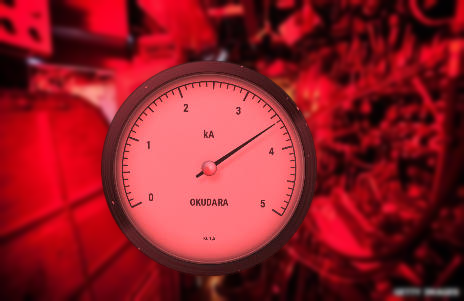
3.6 kA
